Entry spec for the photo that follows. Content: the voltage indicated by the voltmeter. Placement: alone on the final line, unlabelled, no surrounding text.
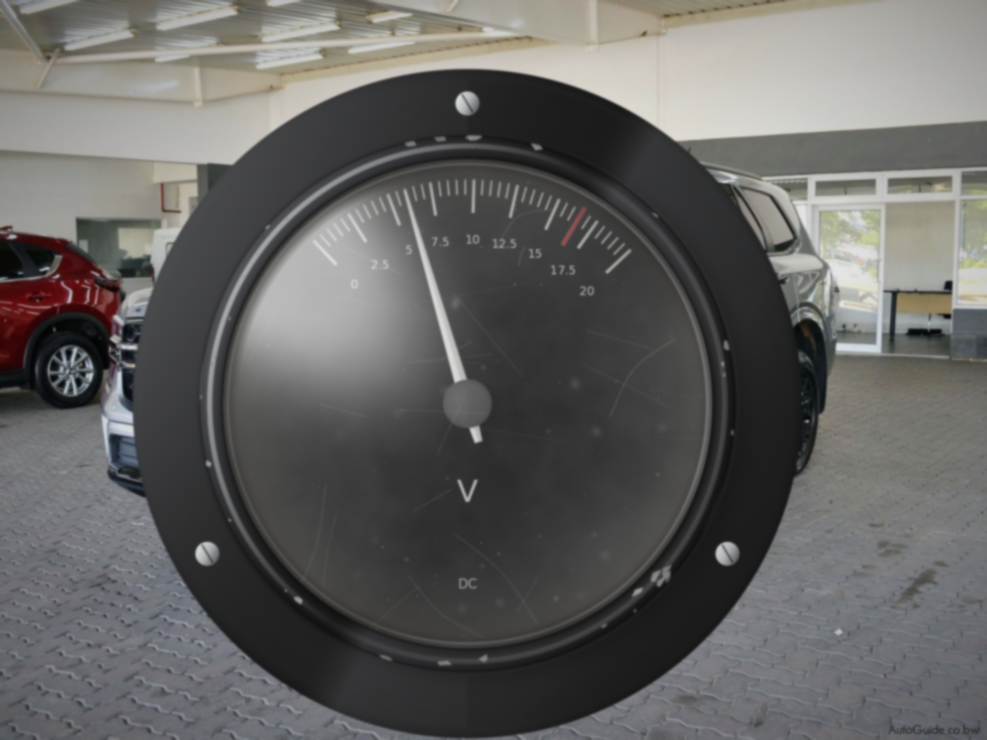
6 V
